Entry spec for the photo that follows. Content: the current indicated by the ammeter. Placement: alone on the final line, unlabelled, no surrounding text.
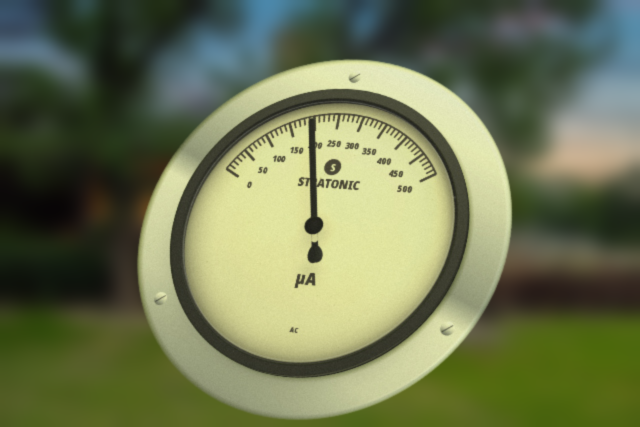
200 µA
